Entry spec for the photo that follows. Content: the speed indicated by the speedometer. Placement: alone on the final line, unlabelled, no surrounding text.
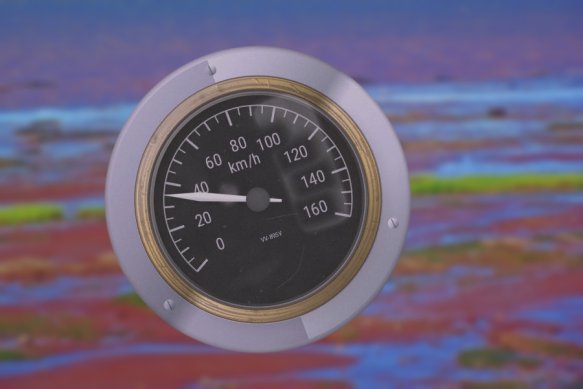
35 km/h
